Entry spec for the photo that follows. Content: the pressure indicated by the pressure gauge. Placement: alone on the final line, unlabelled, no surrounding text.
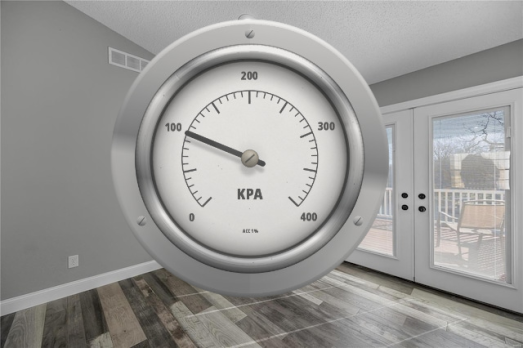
100 kPa
